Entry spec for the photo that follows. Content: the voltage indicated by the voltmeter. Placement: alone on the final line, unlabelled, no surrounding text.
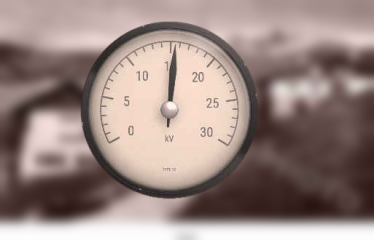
15.5 kV
